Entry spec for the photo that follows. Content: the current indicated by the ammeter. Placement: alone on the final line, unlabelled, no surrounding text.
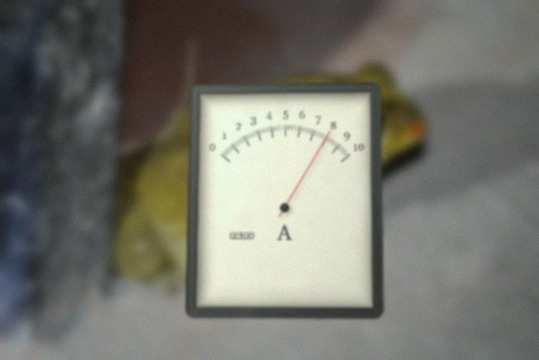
8 A
